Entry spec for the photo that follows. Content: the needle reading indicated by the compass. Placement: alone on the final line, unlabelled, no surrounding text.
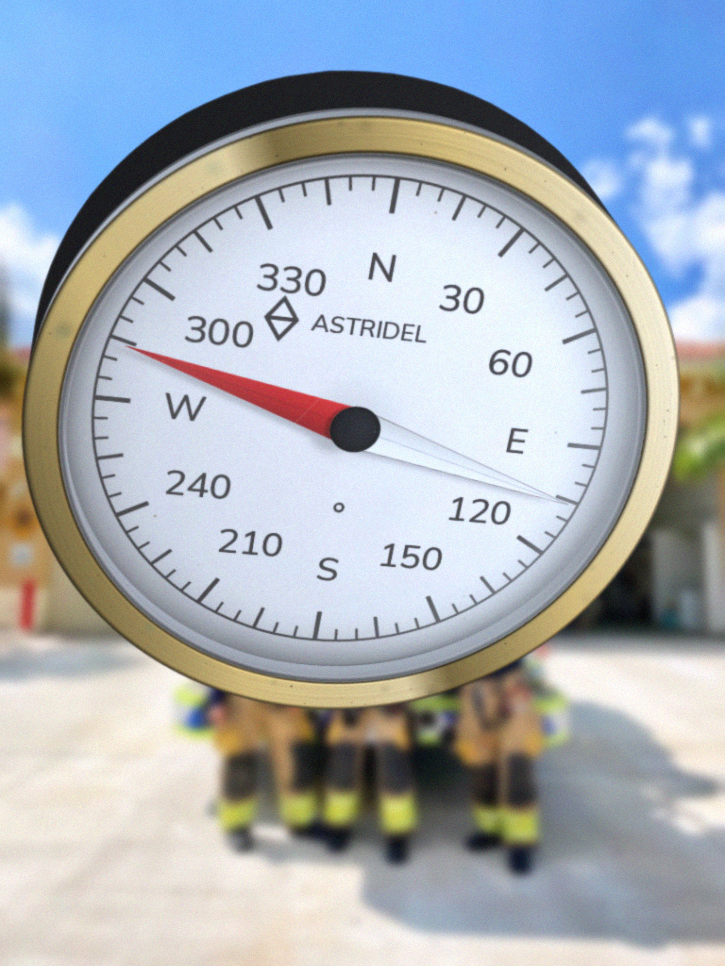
285 °
